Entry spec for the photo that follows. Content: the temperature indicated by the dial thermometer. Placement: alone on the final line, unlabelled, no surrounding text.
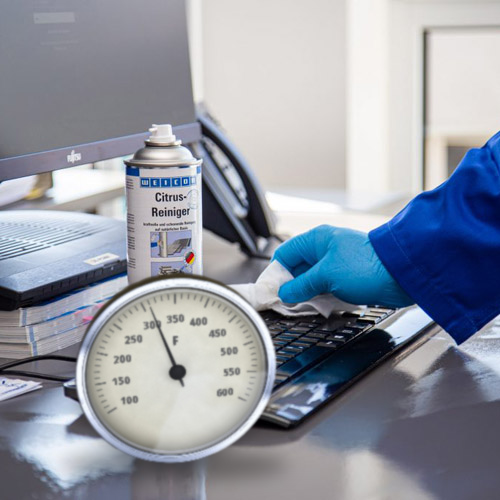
310 °F
